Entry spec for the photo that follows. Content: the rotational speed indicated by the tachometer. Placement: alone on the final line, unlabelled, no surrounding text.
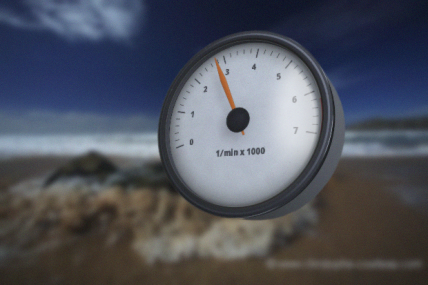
2800 rpm
